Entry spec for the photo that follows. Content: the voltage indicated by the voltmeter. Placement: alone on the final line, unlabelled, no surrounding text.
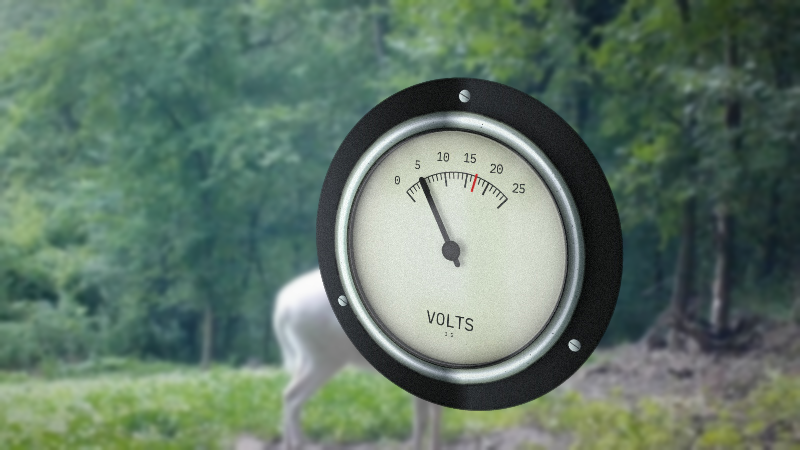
5 V
